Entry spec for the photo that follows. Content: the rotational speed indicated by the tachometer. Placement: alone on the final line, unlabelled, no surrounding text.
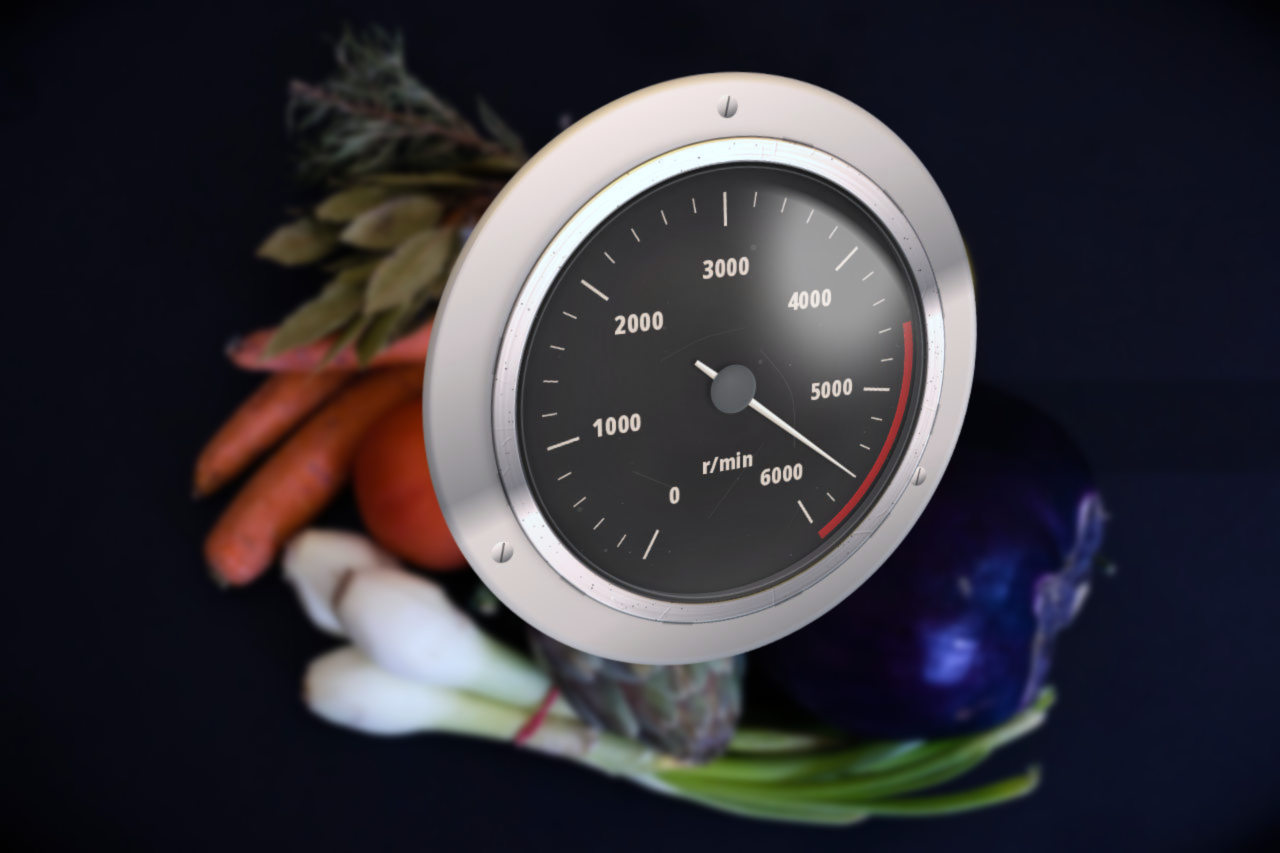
5600 rpm
